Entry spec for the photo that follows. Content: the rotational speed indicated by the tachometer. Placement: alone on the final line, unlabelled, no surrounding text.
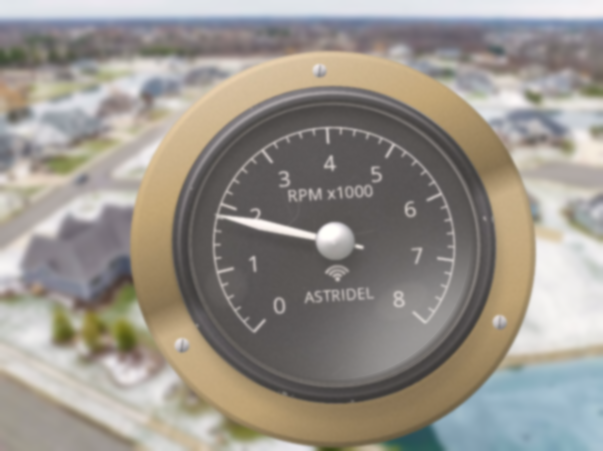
1800 rpm
